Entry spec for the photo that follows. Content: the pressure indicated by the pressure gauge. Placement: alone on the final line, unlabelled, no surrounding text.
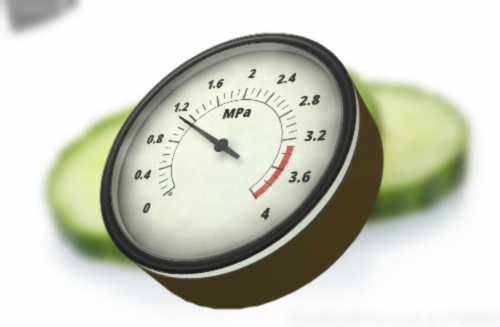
1.1 MPa
